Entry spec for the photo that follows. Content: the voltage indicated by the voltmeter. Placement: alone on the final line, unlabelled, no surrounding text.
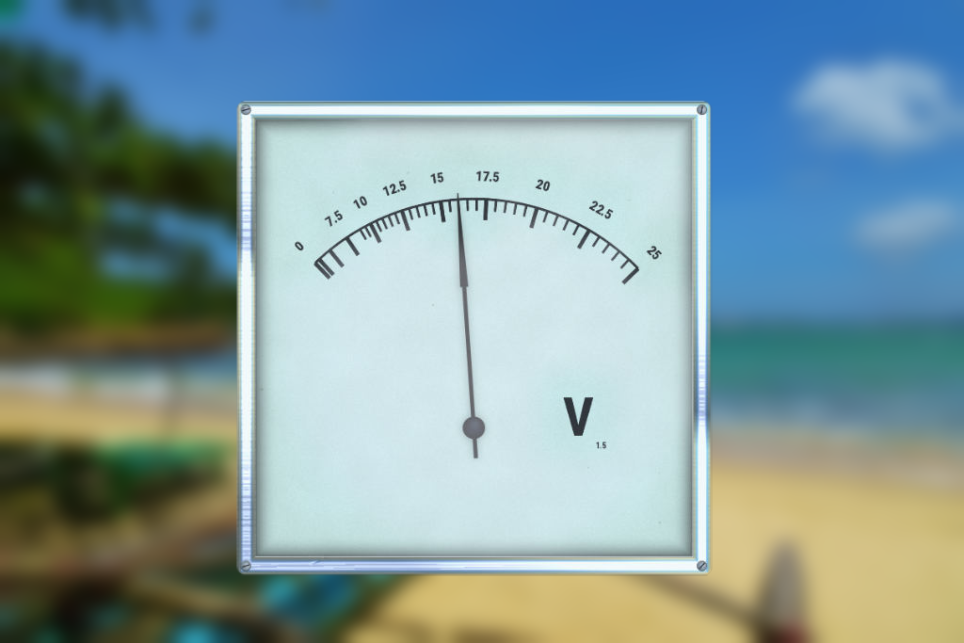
16 V
